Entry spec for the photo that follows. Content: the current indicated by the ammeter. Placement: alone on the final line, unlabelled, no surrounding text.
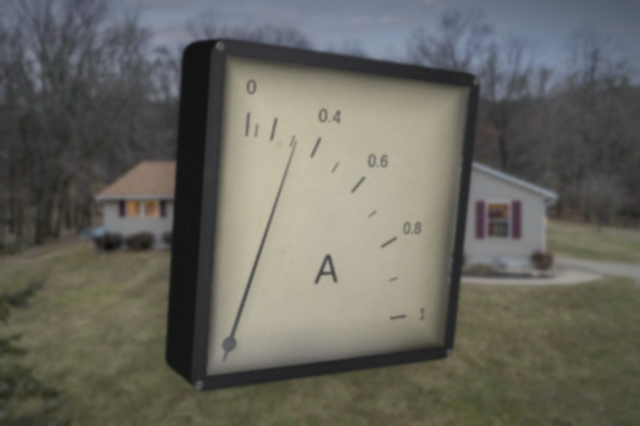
0.3 A
